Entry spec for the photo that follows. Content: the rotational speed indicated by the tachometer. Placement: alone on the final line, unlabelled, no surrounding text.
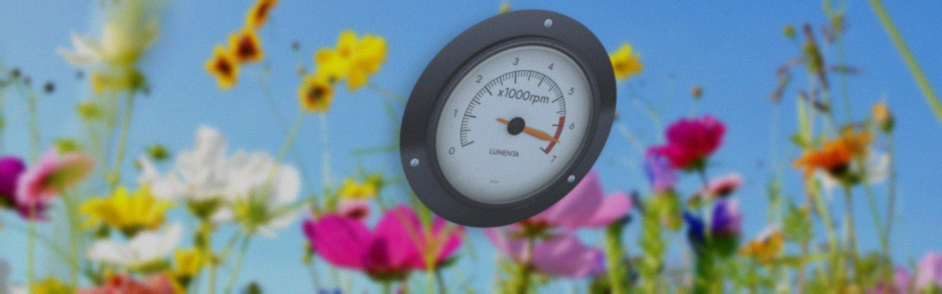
6500 rpm
